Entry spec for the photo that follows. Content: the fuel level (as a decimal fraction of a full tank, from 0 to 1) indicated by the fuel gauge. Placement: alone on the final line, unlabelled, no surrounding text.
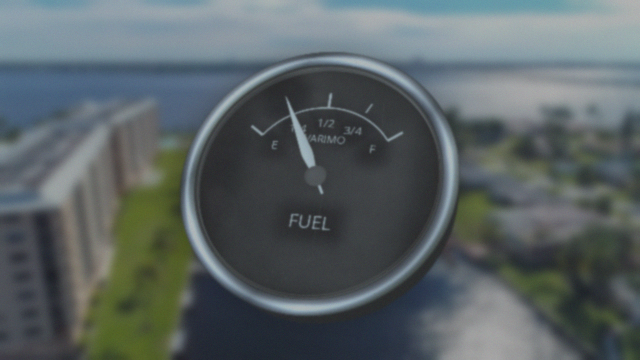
0.25
